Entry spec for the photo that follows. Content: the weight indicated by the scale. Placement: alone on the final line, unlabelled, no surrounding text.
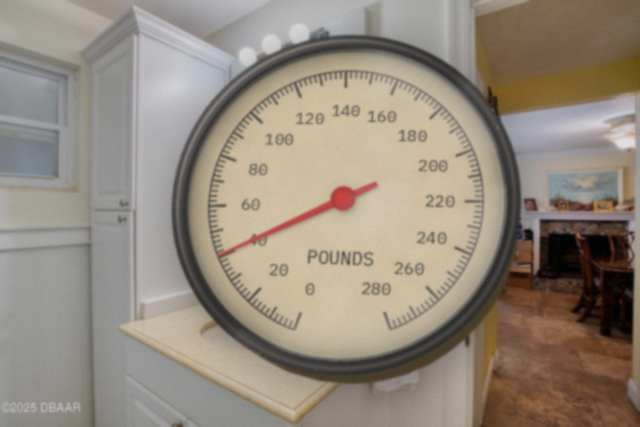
40 lb
